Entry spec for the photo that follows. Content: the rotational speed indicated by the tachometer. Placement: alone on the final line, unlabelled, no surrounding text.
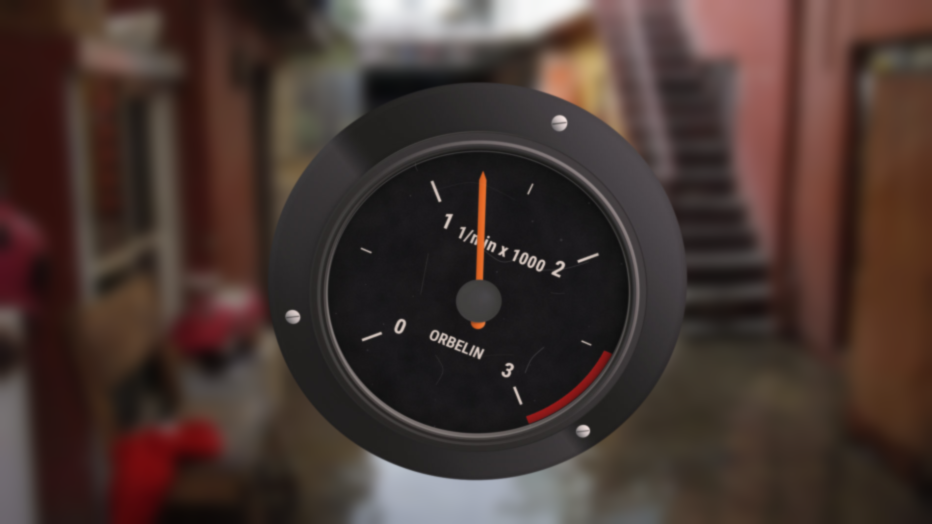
1250 rpm
